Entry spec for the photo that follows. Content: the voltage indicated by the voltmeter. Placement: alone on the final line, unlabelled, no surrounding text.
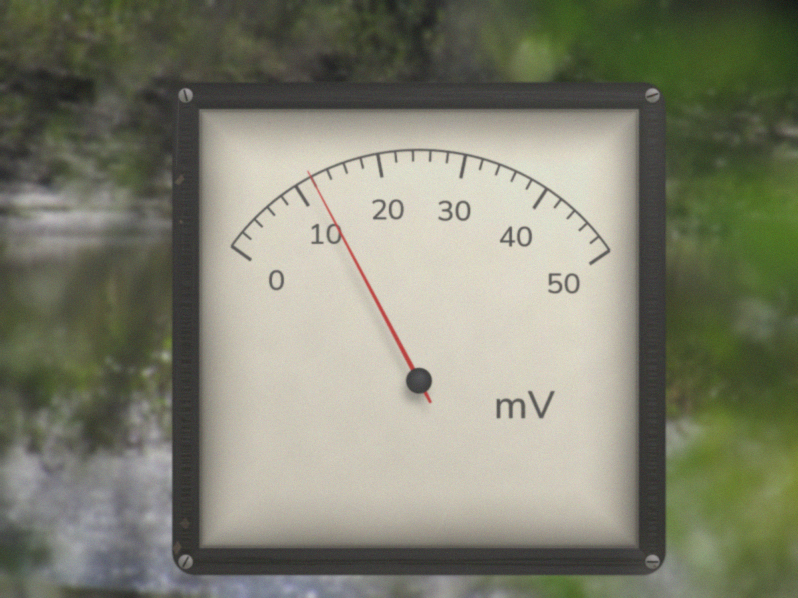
12 mV
